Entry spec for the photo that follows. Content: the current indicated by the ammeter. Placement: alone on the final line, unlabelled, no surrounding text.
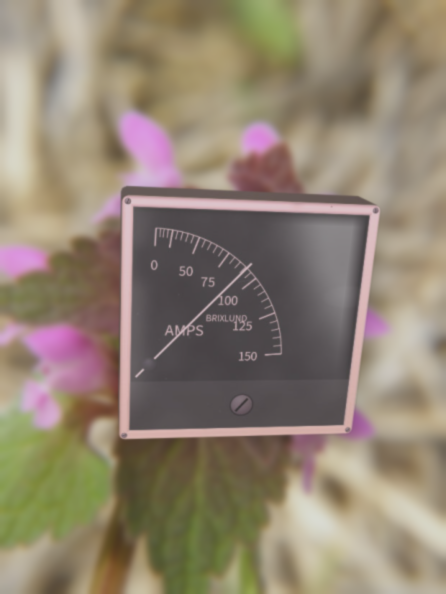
90 A
